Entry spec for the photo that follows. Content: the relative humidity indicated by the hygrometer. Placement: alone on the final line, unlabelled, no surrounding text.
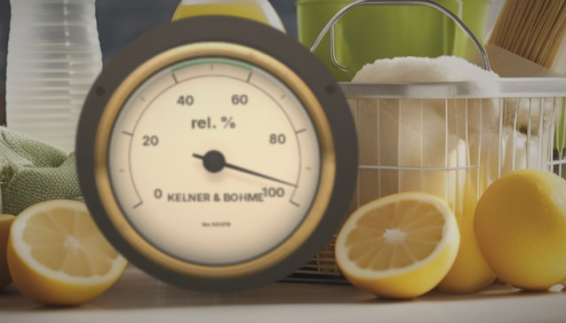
95 %
